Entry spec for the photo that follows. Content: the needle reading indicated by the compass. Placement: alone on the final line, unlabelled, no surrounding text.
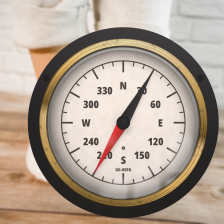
210 °
